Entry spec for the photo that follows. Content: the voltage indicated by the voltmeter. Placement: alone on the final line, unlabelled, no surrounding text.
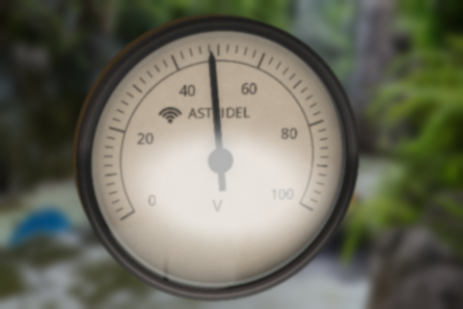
48 V
